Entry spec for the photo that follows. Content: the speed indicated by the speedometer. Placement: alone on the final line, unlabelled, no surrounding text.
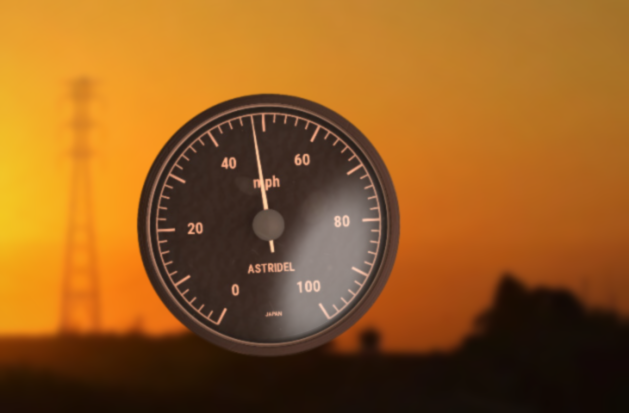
48 mph
